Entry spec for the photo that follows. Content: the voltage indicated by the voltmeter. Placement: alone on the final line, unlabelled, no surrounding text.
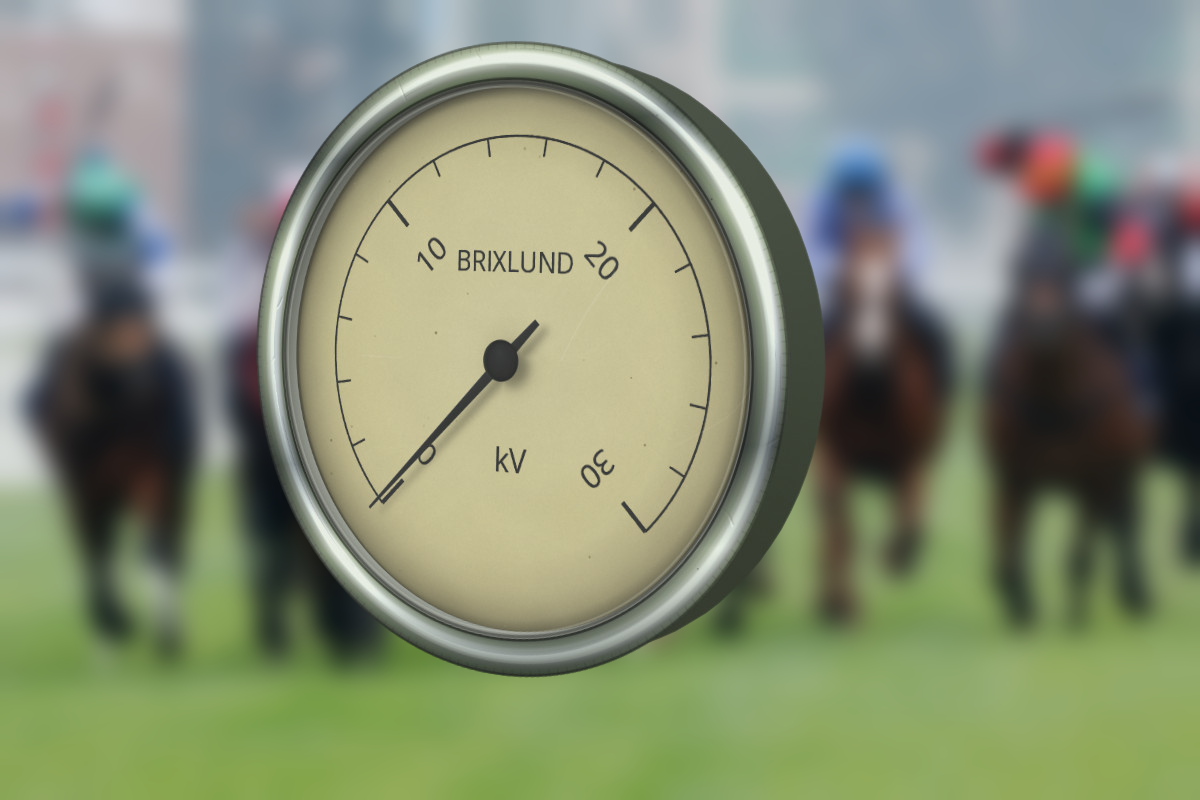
0 kV
